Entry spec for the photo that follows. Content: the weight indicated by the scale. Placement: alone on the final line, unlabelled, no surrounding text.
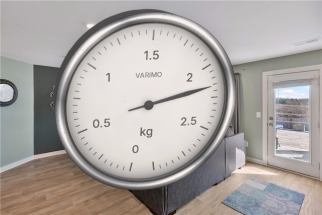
2.15 kg
